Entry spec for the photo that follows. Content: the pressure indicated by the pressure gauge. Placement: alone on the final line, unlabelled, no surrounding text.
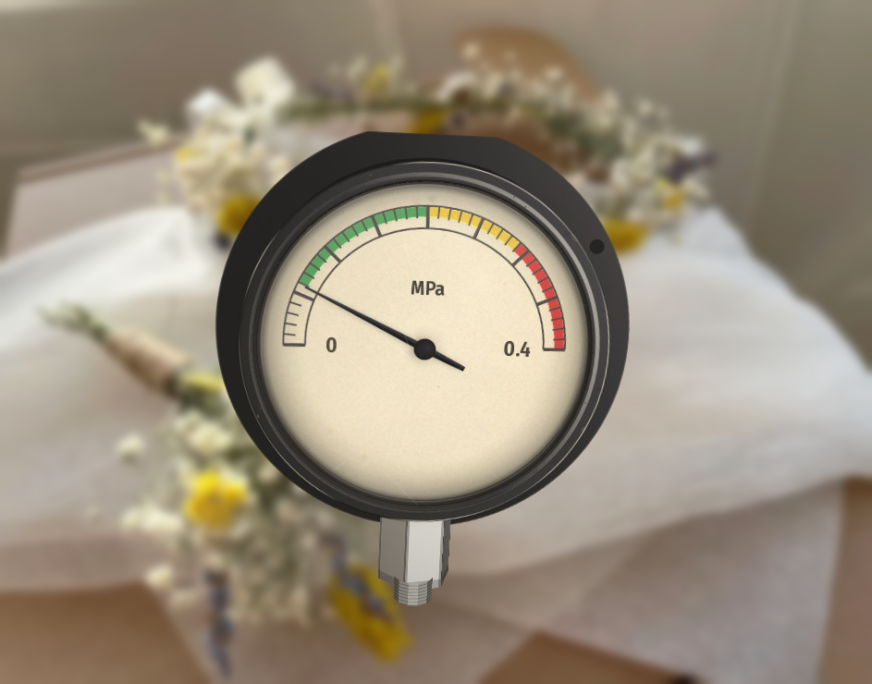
0.06 MPa
